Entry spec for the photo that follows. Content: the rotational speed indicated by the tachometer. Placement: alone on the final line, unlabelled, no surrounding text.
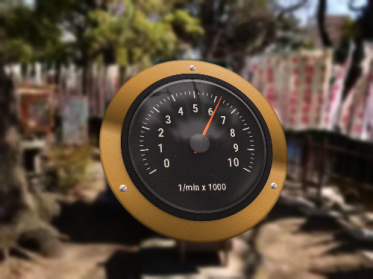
6200 rpm
